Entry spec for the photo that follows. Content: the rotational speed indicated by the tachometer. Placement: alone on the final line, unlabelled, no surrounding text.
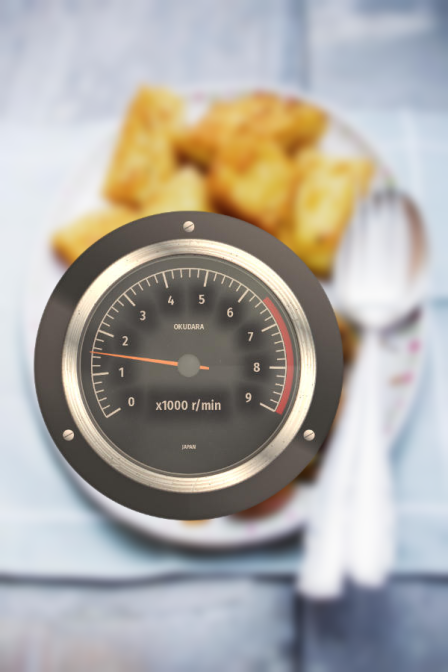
1500 rpm
